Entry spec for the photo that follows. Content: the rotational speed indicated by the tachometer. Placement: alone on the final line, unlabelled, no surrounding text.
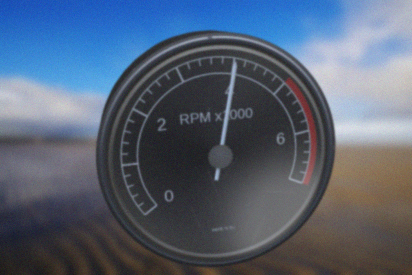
4000 rpm
